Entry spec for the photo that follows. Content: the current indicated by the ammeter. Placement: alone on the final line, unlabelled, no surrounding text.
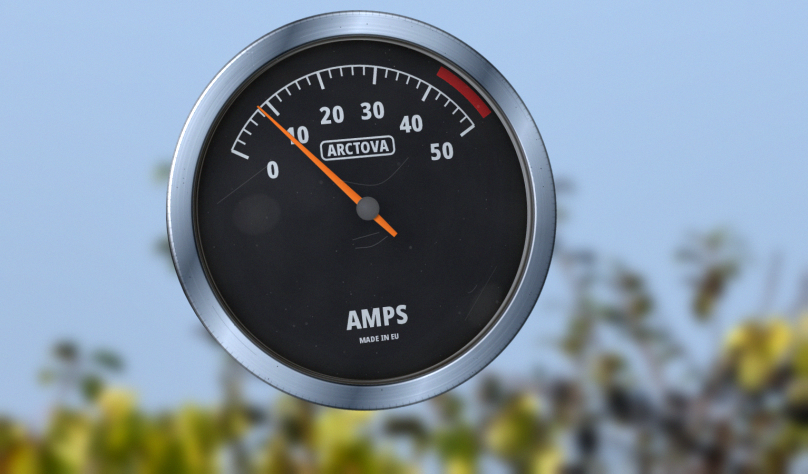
8 A
